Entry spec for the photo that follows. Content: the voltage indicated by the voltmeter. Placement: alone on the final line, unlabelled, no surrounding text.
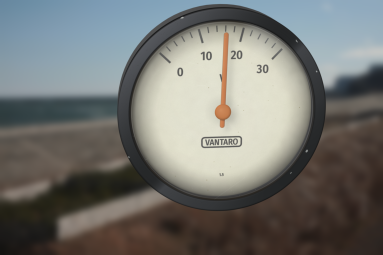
16 V
